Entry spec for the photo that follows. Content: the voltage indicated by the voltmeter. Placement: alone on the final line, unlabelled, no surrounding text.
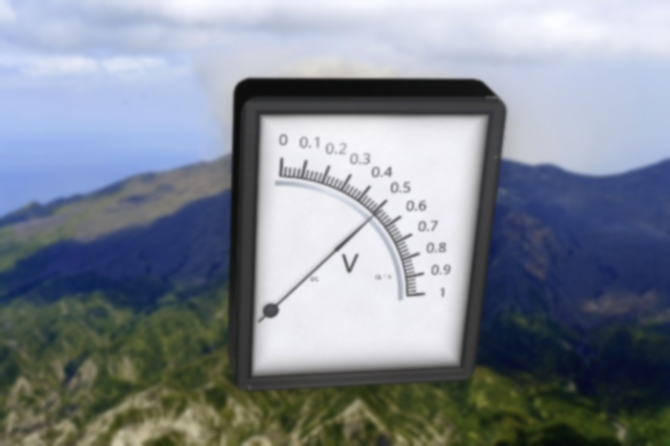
0.5 V
